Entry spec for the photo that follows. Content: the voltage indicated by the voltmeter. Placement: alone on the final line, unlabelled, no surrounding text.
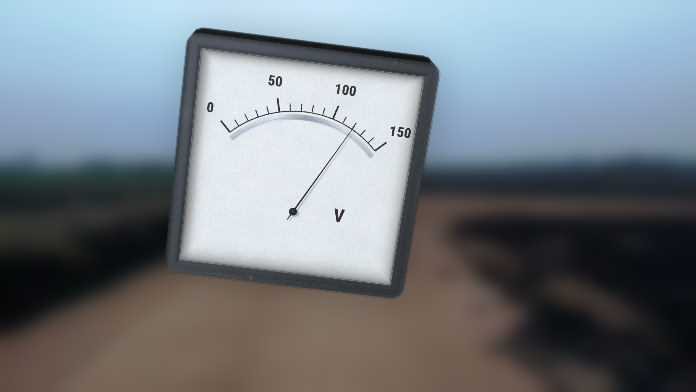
120 V
